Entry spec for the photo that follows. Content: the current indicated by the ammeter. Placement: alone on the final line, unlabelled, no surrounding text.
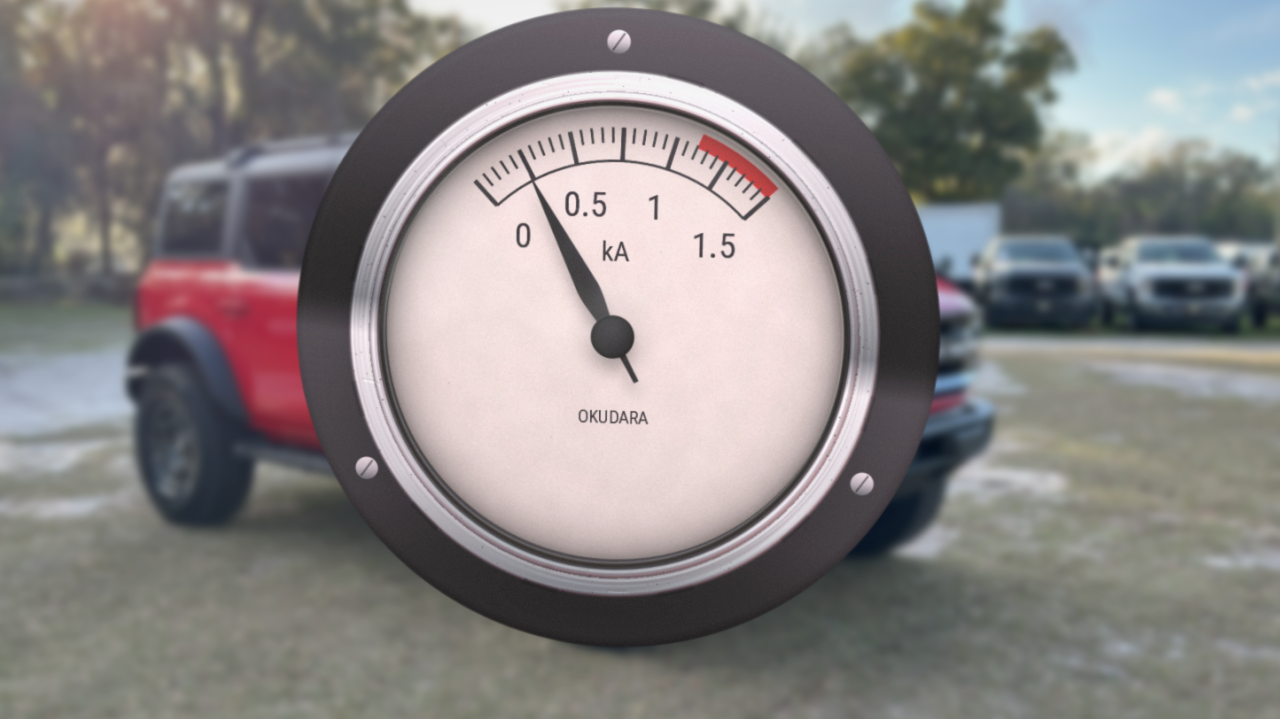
0.25 kA
